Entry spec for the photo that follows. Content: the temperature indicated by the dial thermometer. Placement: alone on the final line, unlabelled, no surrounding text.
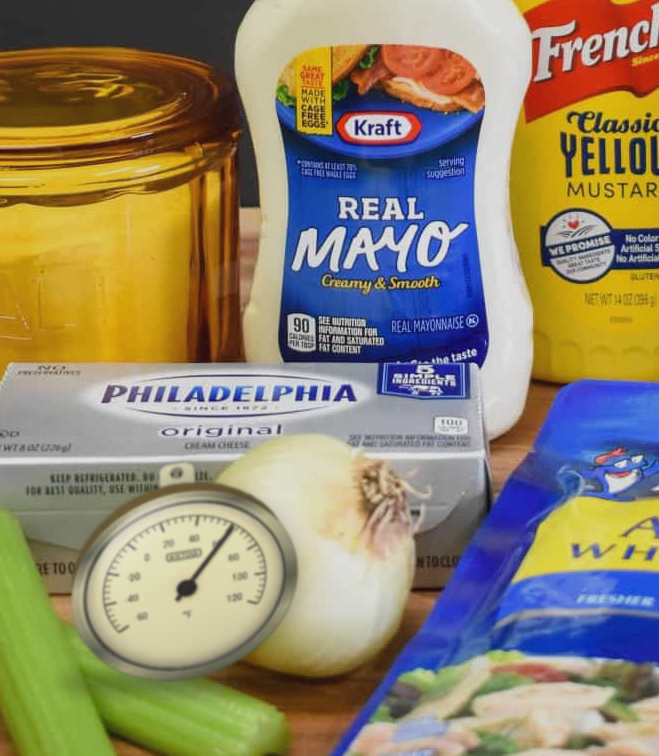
60 °F
